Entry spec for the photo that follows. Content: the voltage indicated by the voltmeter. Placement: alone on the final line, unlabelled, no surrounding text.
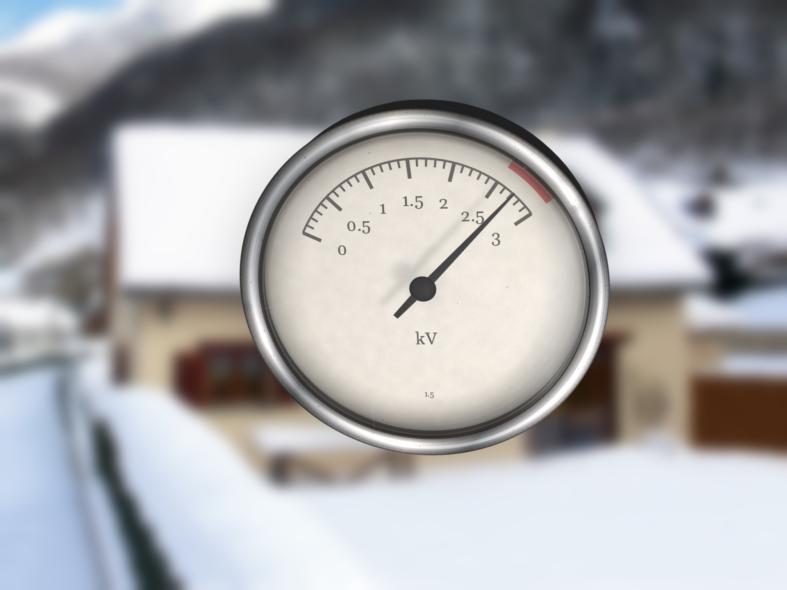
2.7 kV
